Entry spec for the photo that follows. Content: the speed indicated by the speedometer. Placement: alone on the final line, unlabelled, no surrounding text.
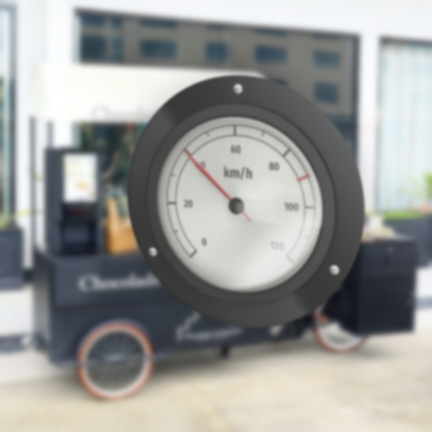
40 km/h
